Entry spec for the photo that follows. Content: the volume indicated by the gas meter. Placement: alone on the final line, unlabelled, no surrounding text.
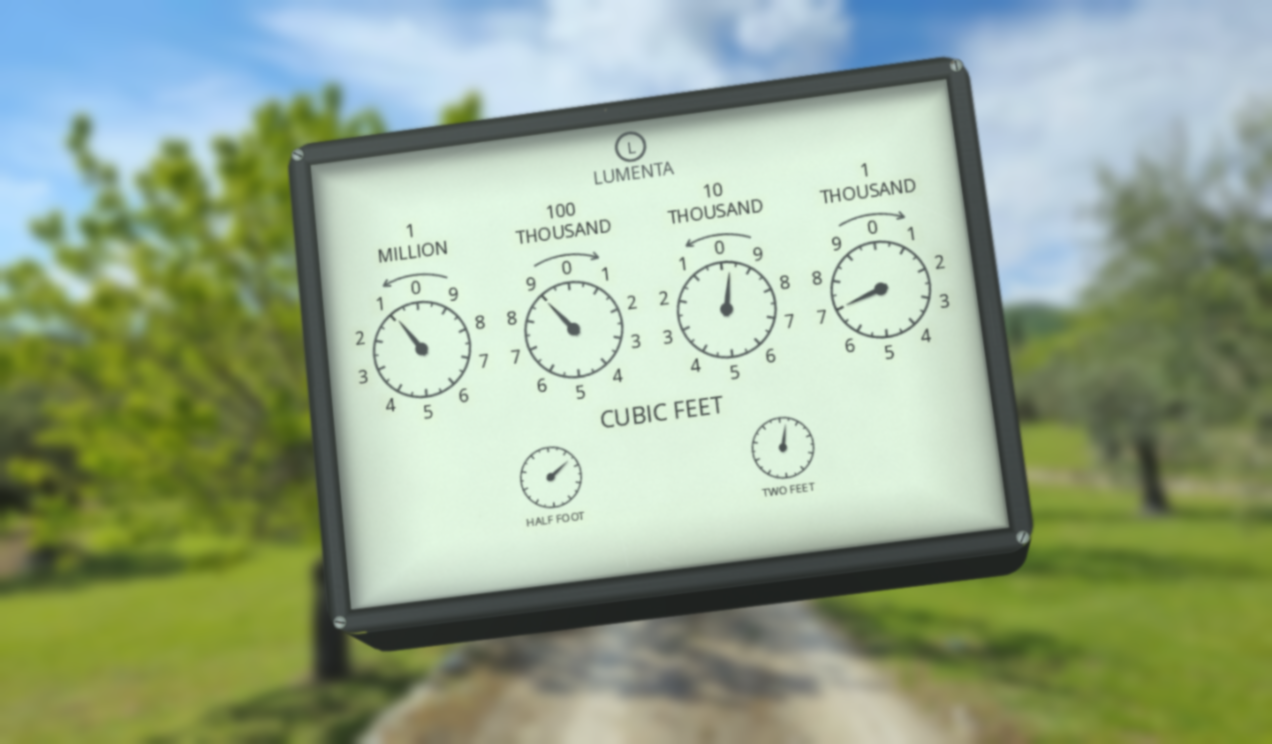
89700 ft³
